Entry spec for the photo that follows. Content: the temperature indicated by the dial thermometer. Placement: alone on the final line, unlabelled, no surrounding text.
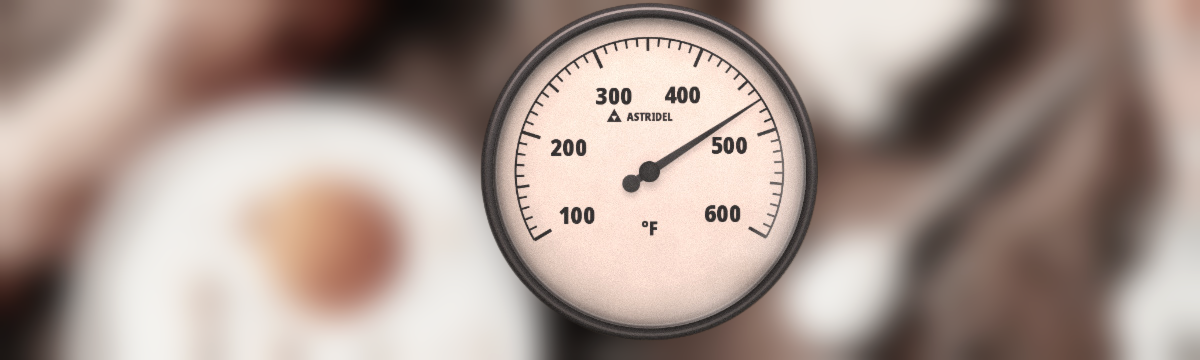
470 °F
